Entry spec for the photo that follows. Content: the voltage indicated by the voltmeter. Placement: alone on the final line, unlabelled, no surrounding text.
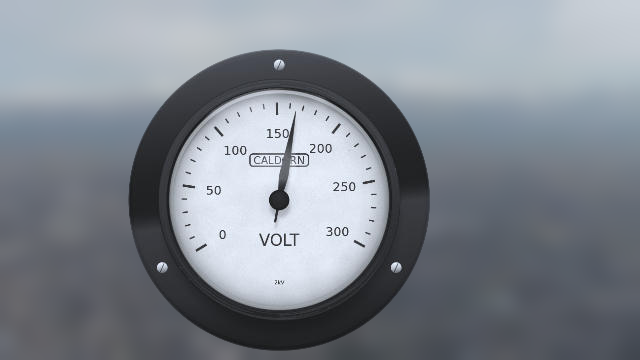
165 V
